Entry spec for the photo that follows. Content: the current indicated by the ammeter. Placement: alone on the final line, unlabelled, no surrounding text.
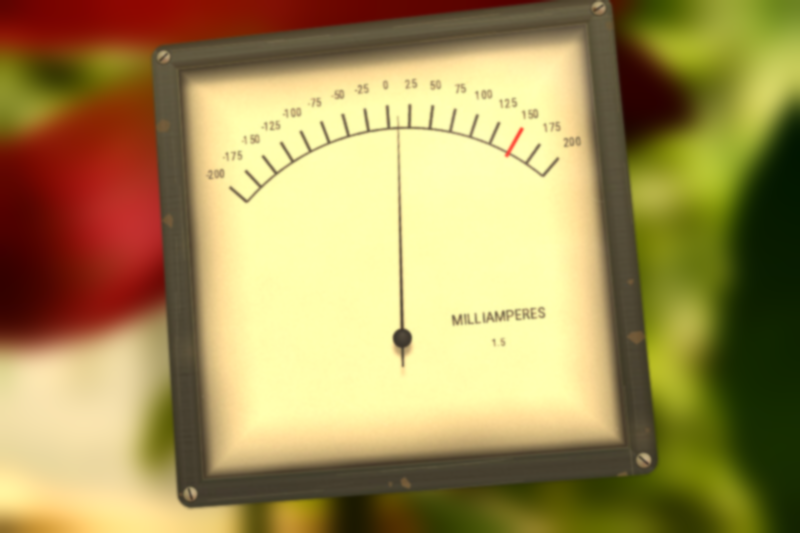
12.5 mA
